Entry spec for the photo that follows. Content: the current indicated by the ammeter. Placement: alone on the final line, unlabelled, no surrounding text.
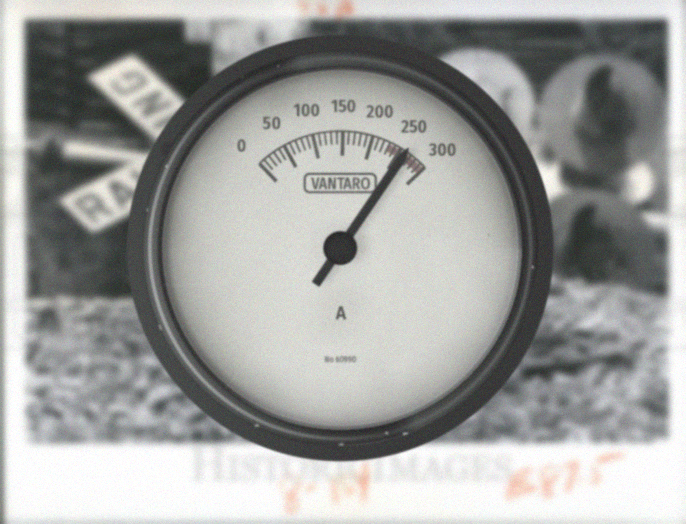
260 A
